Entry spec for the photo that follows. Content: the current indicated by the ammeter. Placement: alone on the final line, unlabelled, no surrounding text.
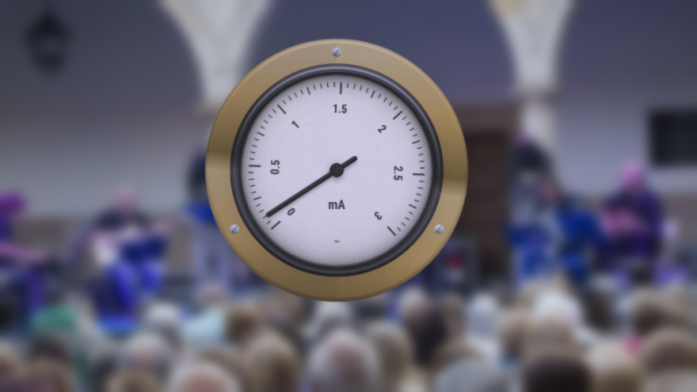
0.1 mA
